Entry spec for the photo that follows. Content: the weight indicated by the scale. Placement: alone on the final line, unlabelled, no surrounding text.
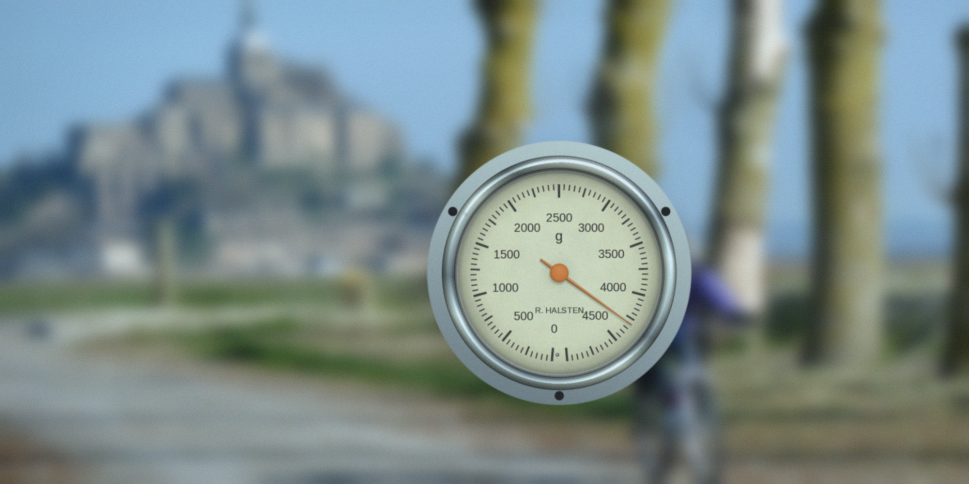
4300 g
